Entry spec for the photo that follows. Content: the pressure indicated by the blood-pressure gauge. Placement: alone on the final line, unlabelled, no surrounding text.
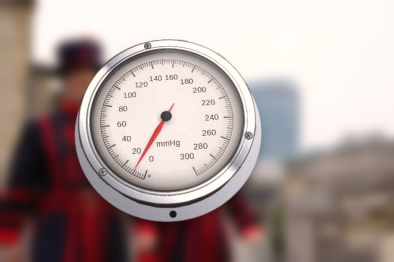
10 mmHg
